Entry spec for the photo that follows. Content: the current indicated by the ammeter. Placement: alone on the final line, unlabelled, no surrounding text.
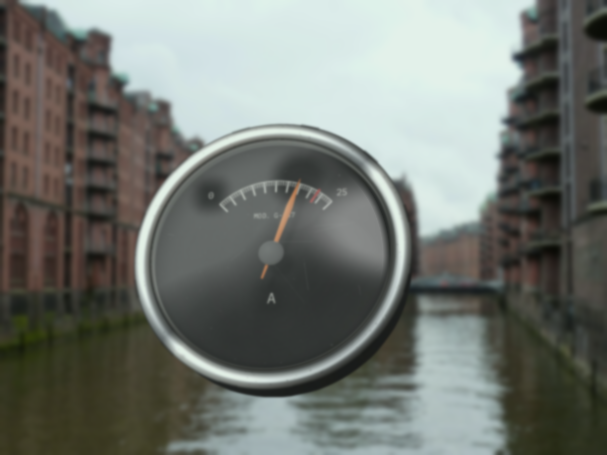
17.5 A
